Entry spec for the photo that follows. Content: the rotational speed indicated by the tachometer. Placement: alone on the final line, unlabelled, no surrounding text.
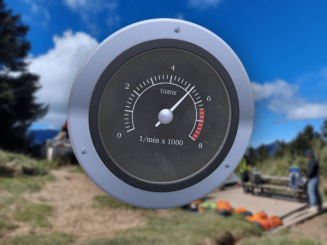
5200 rpm
